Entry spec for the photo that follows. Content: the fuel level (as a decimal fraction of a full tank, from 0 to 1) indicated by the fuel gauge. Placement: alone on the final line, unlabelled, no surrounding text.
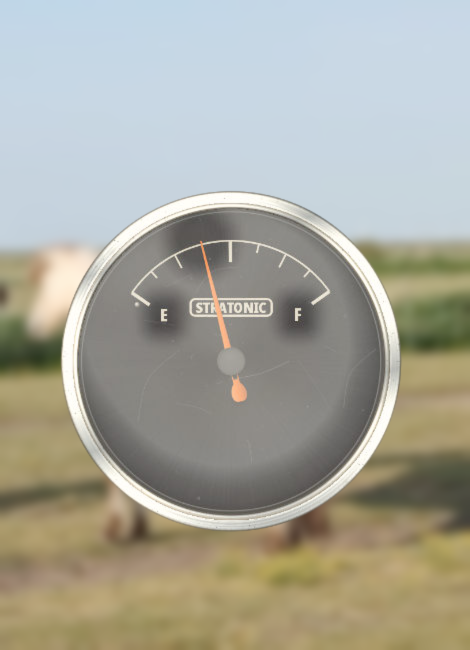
0.375
